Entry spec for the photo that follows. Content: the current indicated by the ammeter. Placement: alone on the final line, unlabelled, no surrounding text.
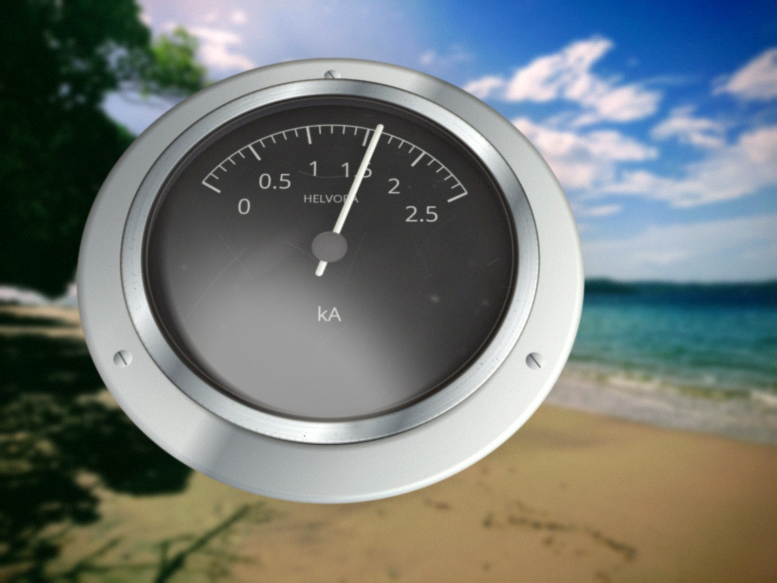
1.6 kA
